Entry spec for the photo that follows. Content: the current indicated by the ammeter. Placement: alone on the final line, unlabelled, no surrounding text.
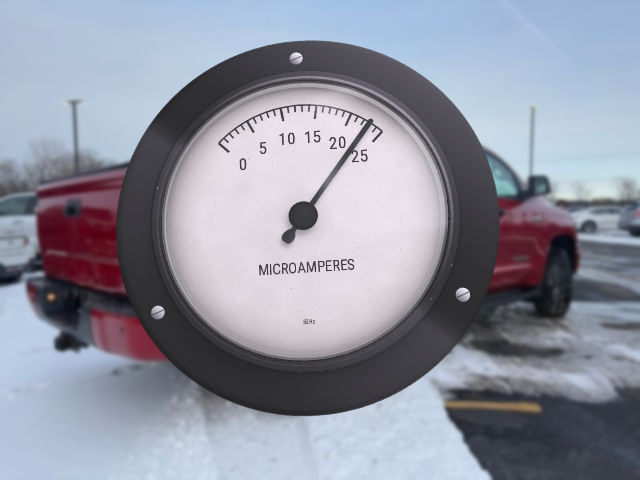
23 µA
